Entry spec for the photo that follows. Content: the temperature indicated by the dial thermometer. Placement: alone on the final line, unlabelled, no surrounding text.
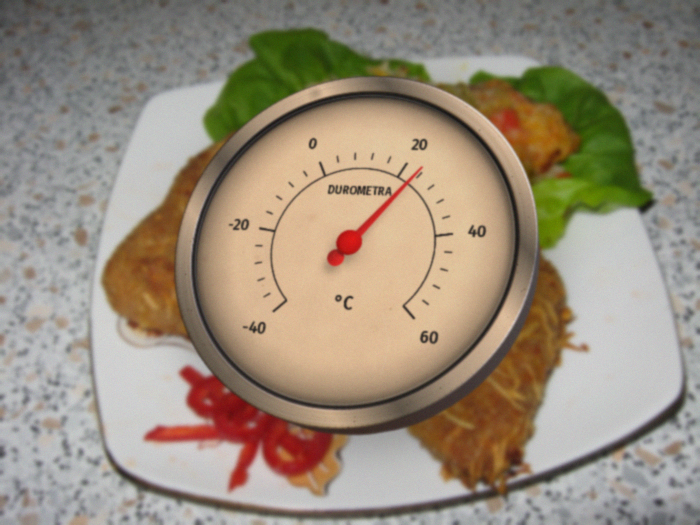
24 °C
